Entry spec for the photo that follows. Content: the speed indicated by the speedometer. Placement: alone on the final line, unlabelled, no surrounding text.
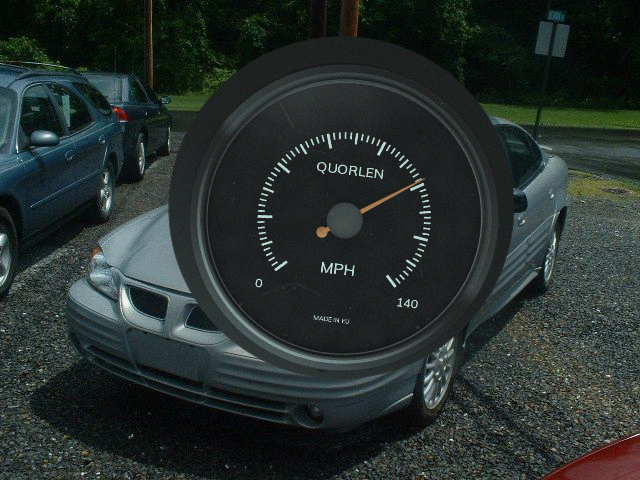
98 mph
